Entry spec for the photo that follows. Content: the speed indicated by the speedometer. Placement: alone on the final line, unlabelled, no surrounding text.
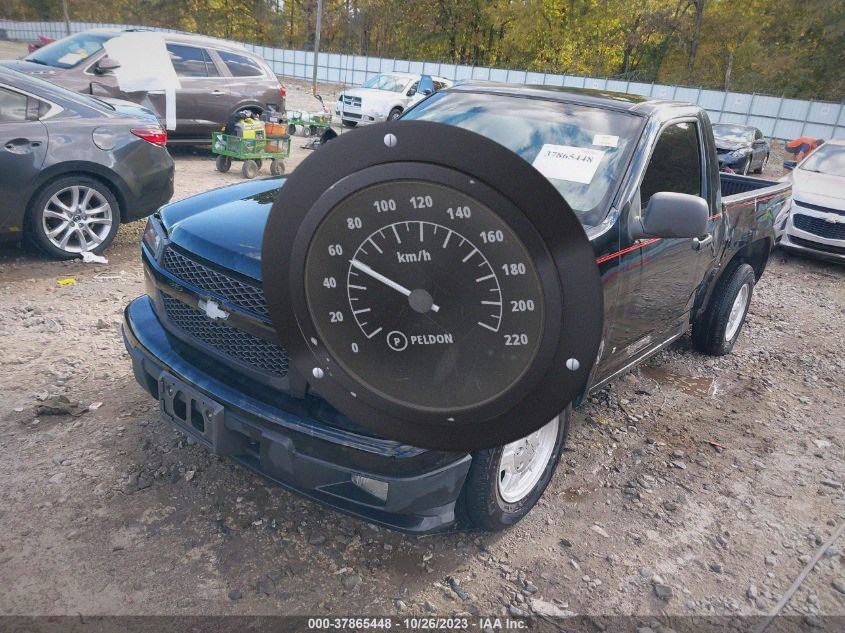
60 km/h
